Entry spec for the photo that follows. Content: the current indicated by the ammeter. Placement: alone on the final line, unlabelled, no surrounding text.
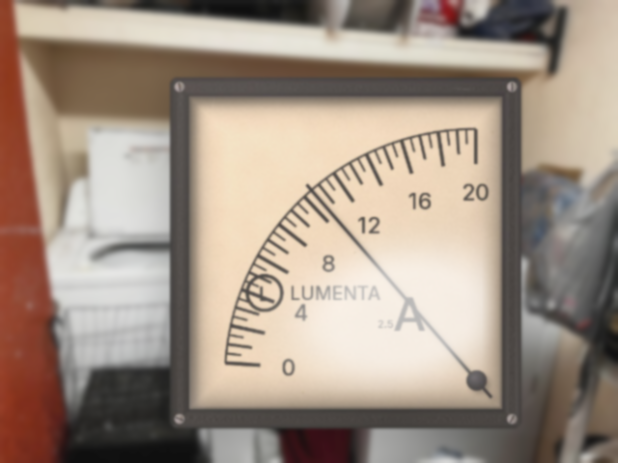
10.5 A
